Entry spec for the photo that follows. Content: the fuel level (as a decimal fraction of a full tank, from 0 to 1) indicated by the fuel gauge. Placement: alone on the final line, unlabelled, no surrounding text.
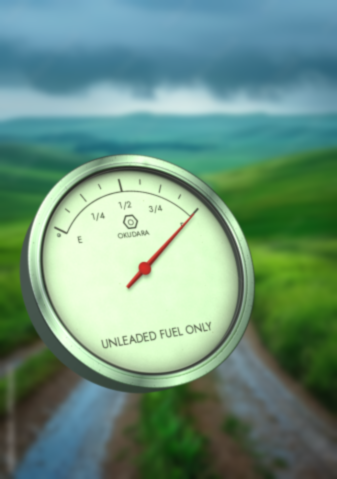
1
